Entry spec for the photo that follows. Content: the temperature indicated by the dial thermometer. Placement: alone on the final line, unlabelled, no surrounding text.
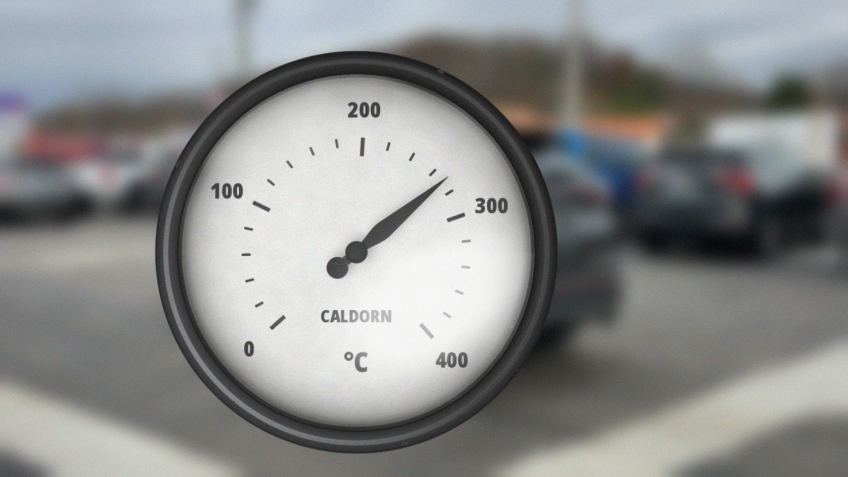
270 °C
